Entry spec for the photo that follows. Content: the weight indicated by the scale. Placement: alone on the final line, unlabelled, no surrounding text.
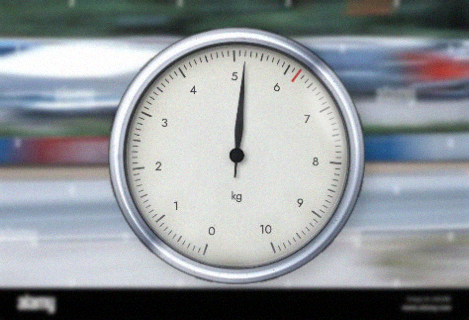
5.2 kg
